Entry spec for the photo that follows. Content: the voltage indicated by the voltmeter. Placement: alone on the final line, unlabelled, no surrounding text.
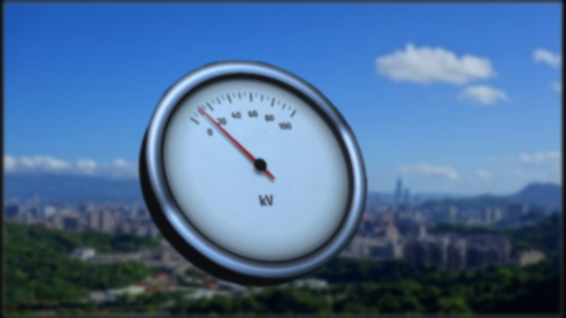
10 kV
